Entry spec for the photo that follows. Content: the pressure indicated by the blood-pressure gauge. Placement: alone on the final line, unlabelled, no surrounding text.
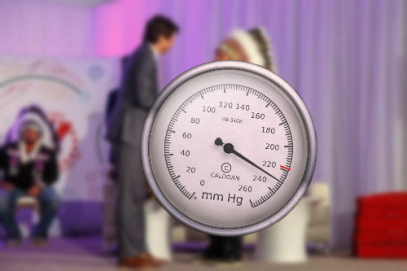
230 mmHg
